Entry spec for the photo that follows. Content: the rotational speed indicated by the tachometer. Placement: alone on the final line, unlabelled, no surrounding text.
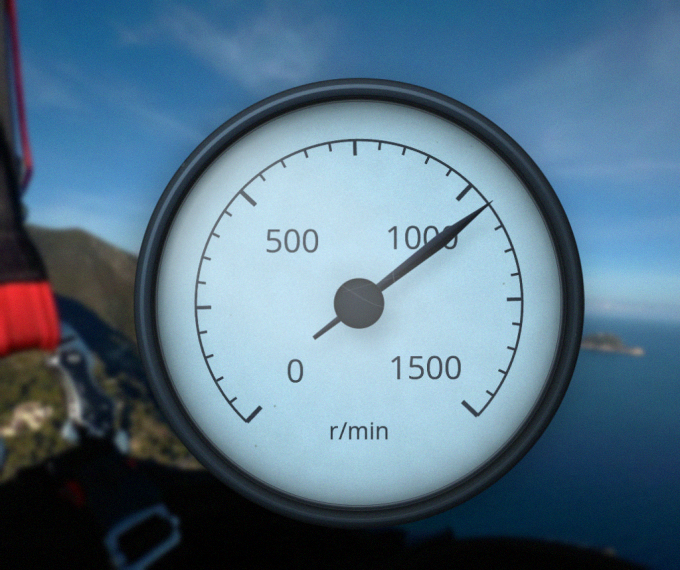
1050 rpm
